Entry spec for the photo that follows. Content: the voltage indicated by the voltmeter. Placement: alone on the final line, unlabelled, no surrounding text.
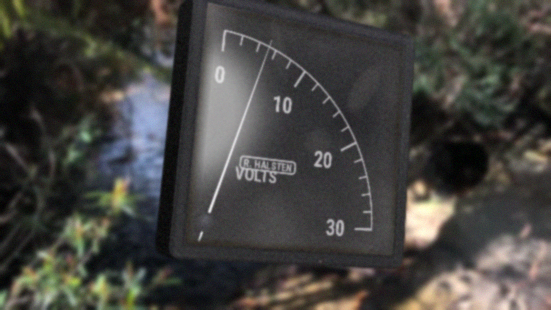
5 V
